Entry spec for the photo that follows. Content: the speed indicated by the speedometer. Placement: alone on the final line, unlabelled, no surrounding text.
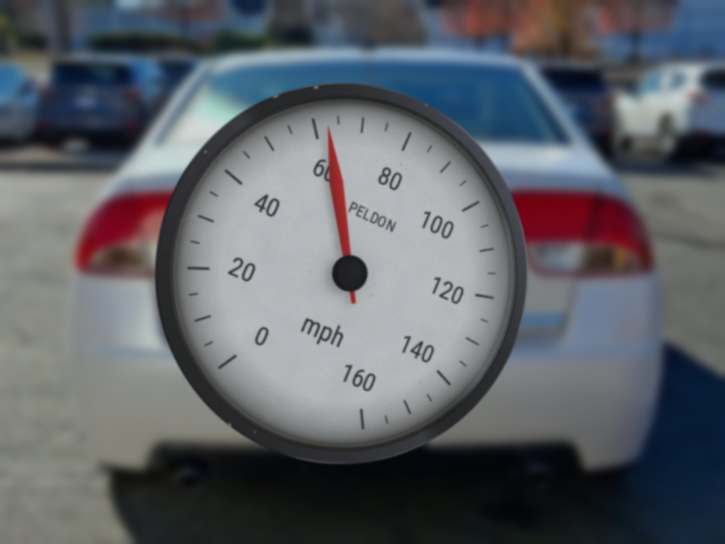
62.5 mph
